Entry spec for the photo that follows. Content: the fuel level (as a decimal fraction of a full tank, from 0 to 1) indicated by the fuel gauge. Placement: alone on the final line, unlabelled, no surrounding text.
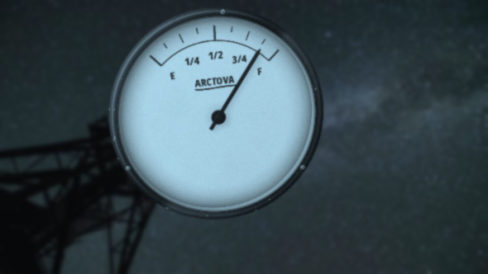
0.875
